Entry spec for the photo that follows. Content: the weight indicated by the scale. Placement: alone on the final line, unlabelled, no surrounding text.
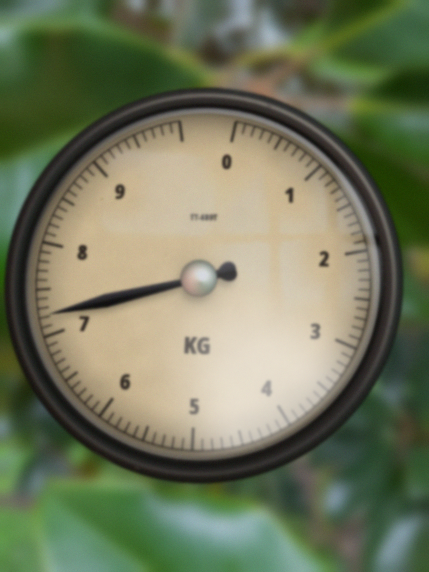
7.2 kg
